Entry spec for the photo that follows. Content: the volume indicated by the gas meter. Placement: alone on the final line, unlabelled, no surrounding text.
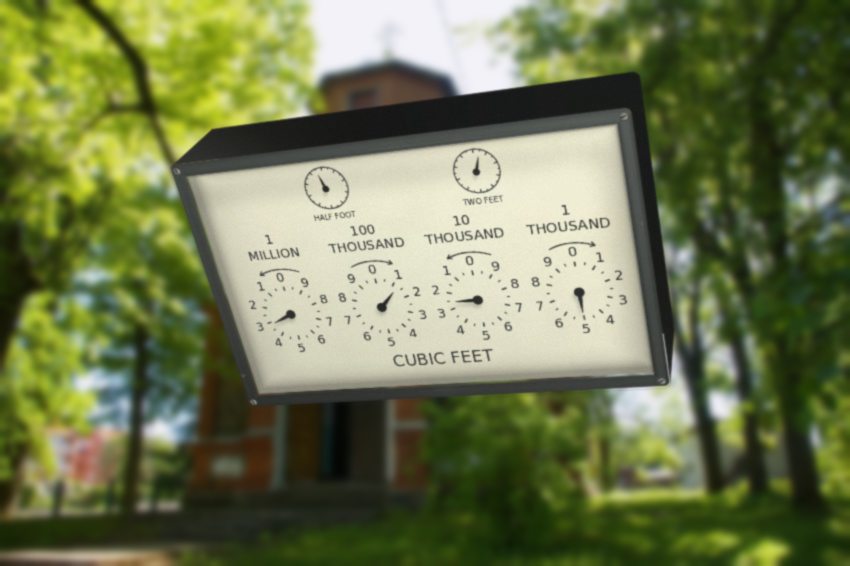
312500 ft³
